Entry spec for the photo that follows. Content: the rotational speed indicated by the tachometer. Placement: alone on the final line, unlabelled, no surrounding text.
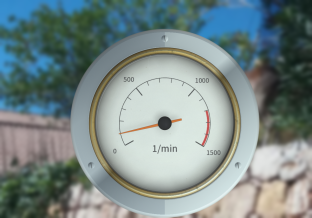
100 rpm
